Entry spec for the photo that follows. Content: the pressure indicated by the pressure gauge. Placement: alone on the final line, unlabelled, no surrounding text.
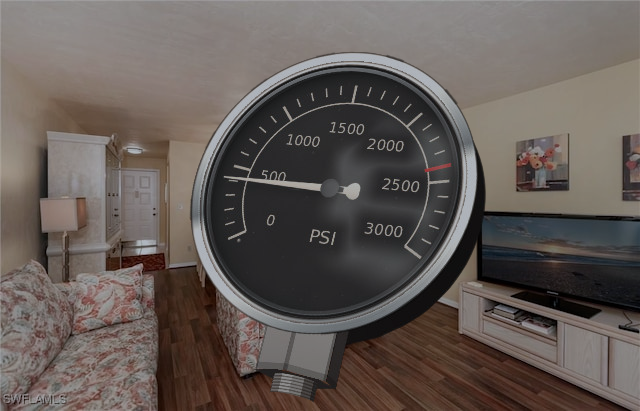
400 psi
